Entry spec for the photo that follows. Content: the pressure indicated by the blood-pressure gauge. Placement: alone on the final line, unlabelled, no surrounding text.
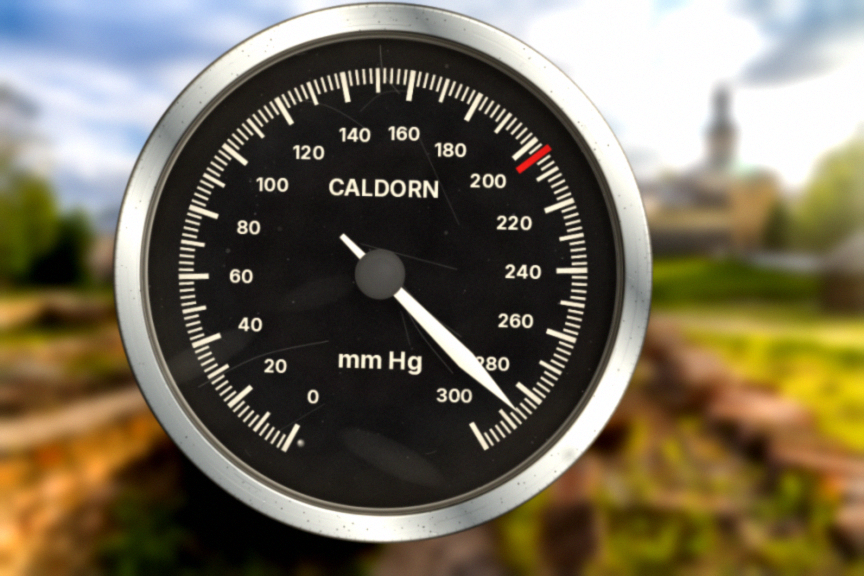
286 mmHg
